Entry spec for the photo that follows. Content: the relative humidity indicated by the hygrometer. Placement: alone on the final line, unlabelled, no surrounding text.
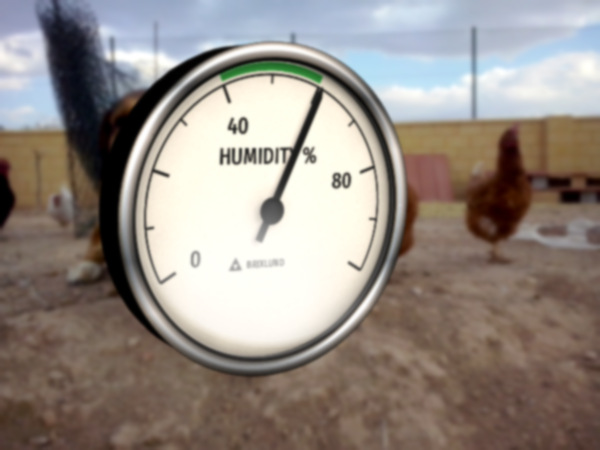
60 %
